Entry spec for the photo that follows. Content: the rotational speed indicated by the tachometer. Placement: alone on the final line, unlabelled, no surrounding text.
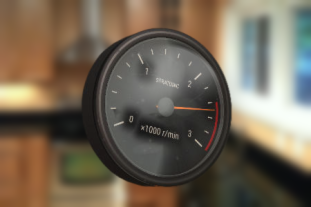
2500 rpm
